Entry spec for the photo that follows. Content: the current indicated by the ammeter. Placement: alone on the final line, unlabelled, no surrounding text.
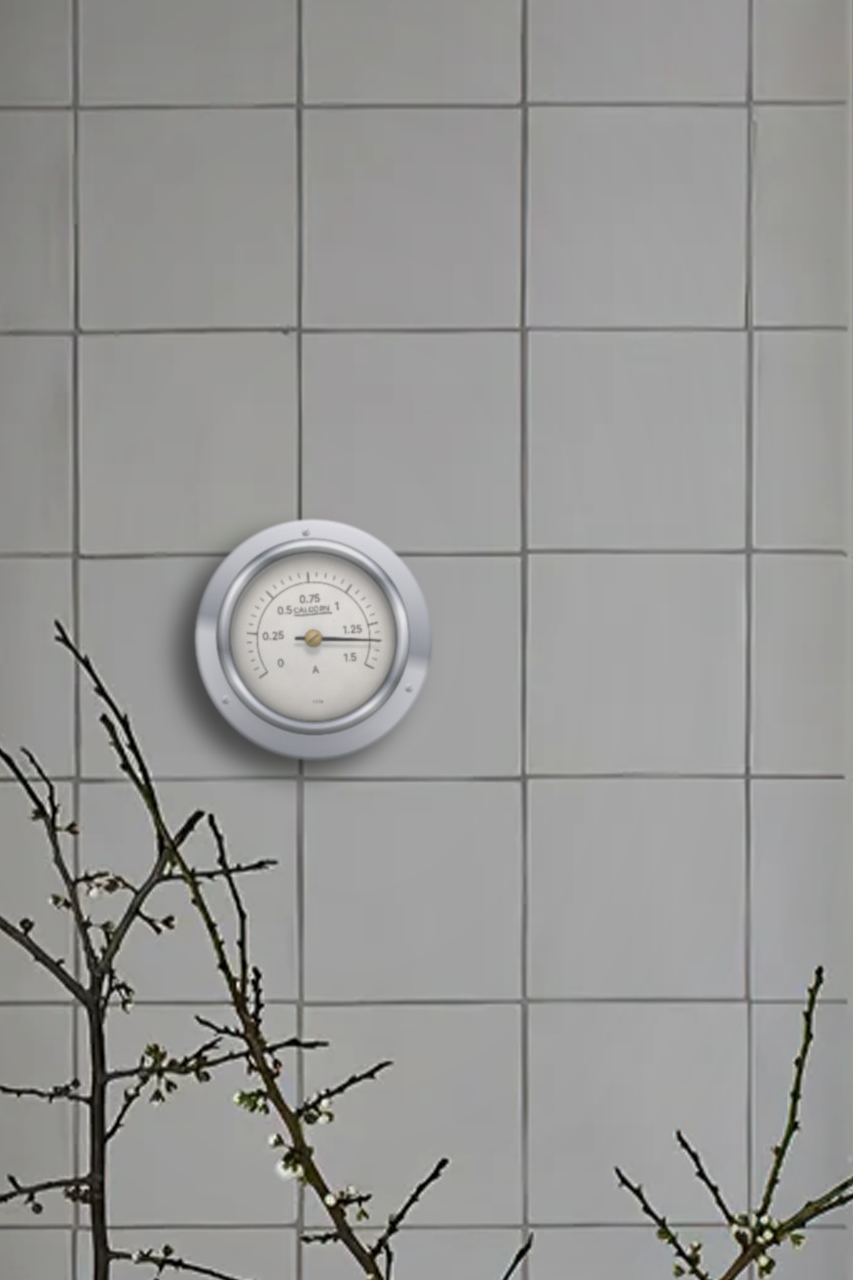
1.35 A
